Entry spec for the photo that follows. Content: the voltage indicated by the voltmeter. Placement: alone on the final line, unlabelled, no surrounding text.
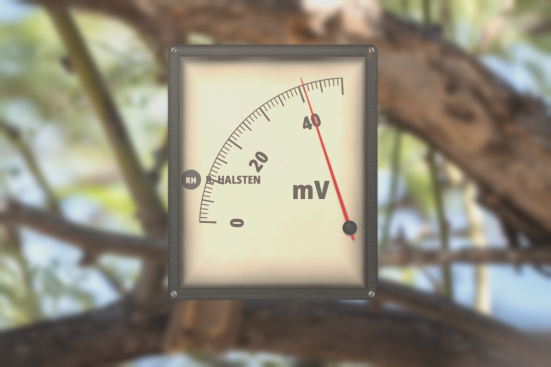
41 mV
